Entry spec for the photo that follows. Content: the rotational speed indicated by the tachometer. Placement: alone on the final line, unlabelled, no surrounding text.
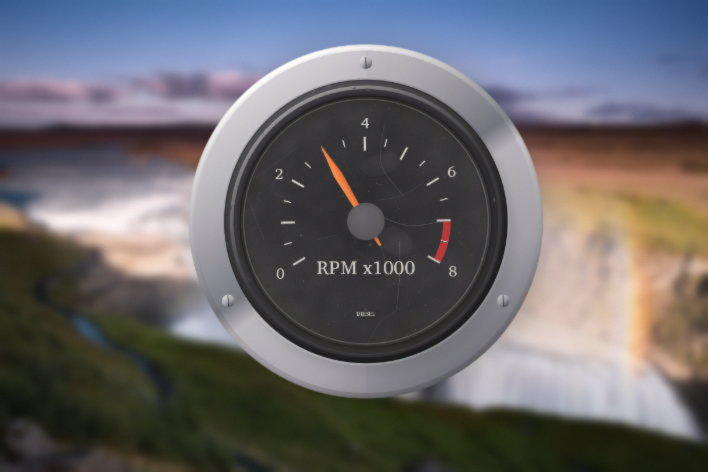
3000 rpm
